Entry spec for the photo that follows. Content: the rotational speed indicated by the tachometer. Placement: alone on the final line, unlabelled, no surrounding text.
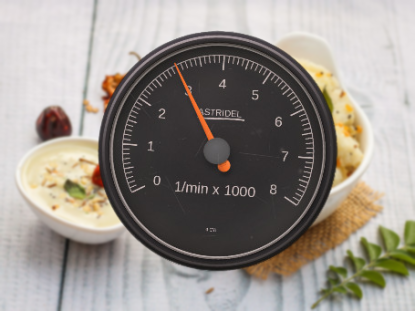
3000 rpm
